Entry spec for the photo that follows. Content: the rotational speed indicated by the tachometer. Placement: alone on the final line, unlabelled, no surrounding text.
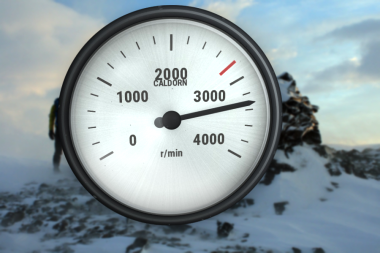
3300 rpm
